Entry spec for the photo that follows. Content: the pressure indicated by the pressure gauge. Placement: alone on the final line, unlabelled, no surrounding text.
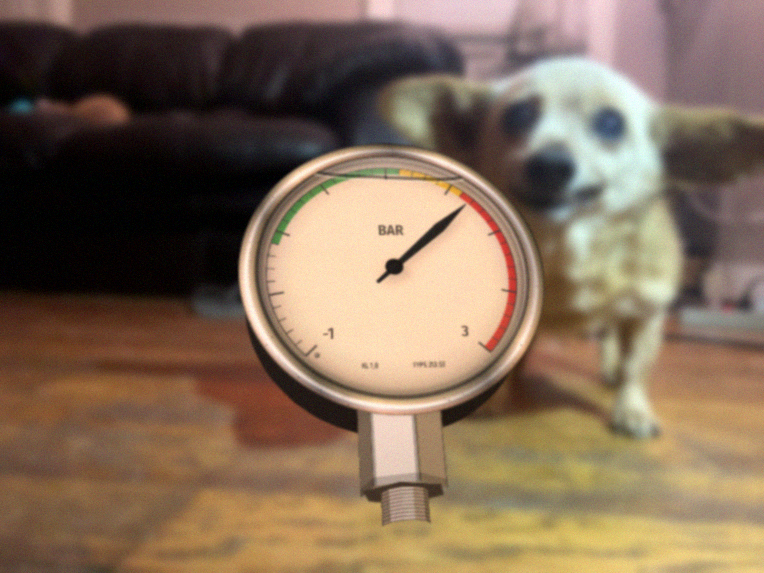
1.7 bar
